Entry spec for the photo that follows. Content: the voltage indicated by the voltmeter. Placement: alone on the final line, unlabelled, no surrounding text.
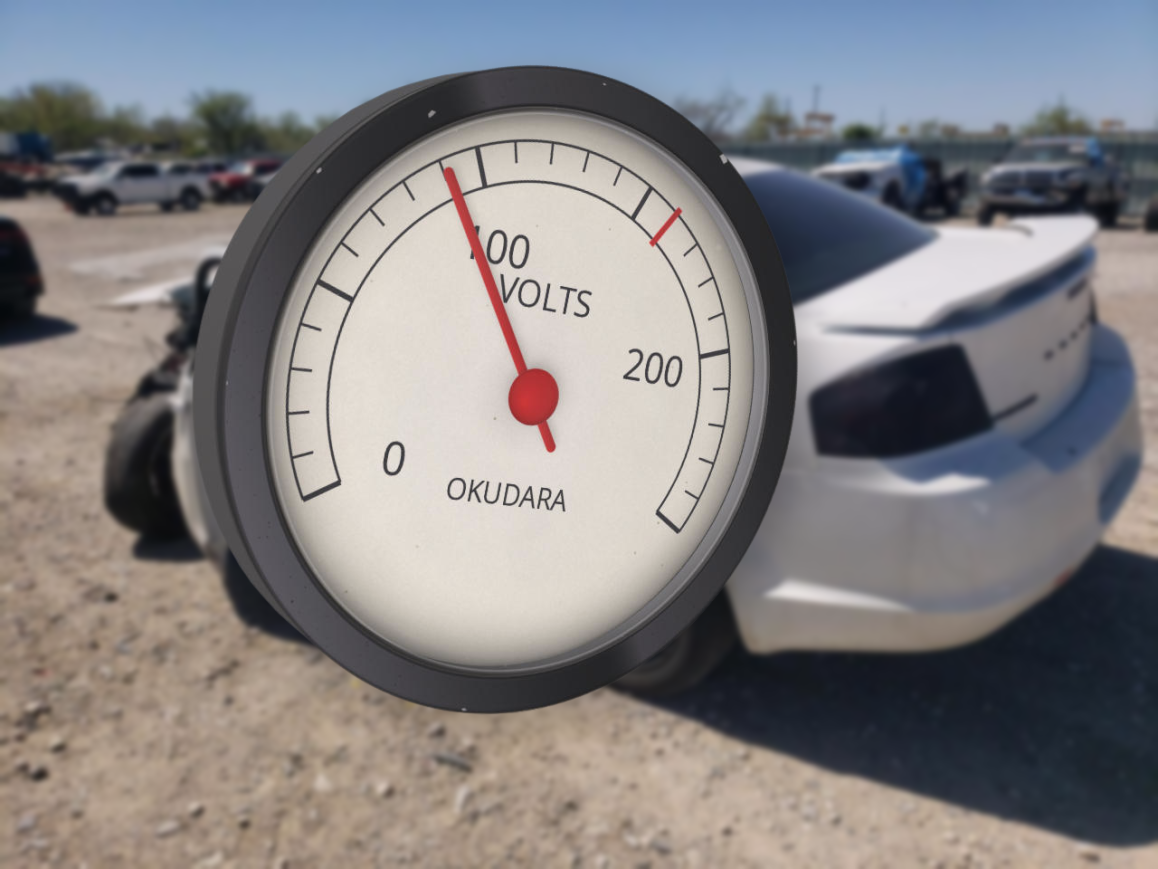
90 V
